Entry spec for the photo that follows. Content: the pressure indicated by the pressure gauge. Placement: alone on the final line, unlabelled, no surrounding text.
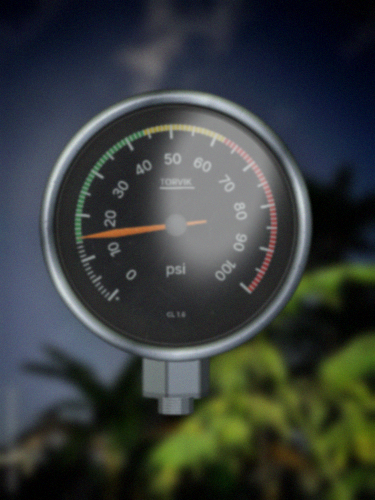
15 psi
